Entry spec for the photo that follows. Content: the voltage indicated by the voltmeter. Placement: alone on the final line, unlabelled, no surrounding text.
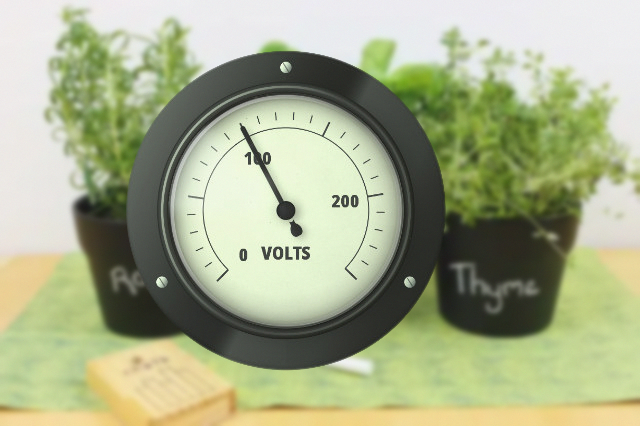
100 V
